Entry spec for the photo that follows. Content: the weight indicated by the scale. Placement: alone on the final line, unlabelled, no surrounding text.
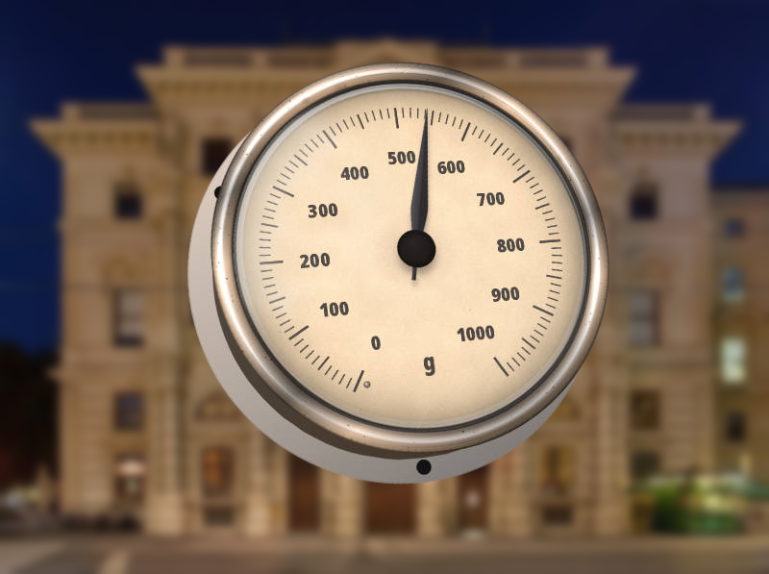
540 g
